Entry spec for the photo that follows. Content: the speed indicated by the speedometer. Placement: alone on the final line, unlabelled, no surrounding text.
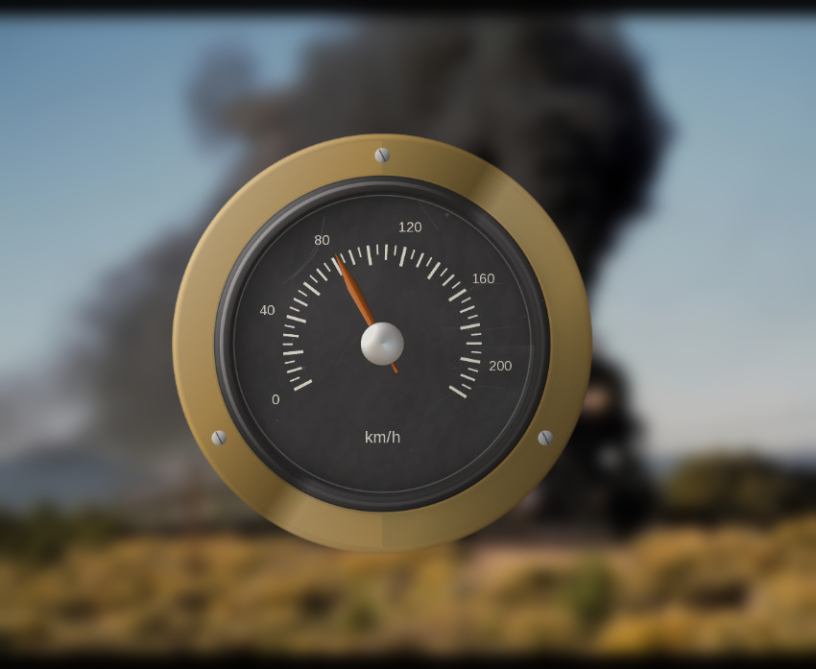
82.5 km/h
